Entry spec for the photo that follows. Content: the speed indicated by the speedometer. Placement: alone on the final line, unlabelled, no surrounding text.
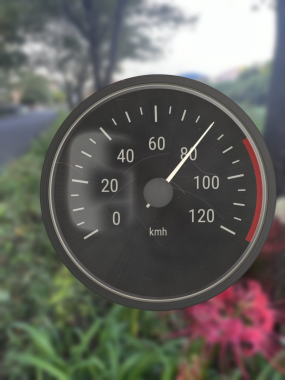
80 km/h
